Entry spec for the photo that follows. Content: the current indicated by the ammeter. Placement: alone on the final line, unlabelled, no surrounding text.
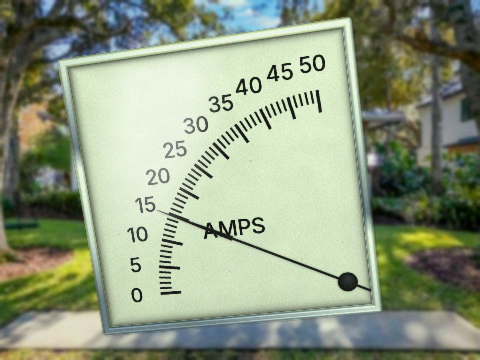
15 A
